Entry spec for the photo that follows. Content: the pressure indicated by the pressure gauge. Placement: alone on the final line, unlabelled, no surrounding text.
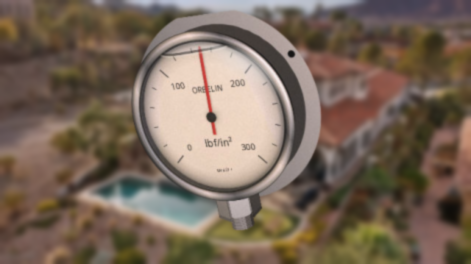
150 psi
